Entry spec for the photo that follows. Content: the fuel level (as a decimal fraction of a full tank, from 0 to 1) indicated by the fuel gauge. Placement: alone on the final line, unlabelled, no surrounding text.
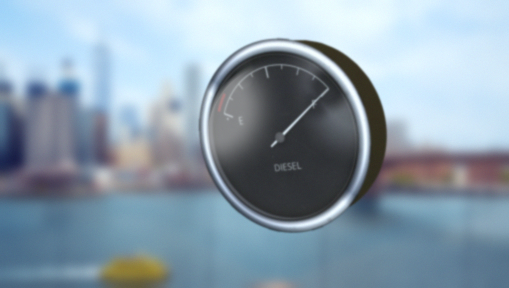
1
